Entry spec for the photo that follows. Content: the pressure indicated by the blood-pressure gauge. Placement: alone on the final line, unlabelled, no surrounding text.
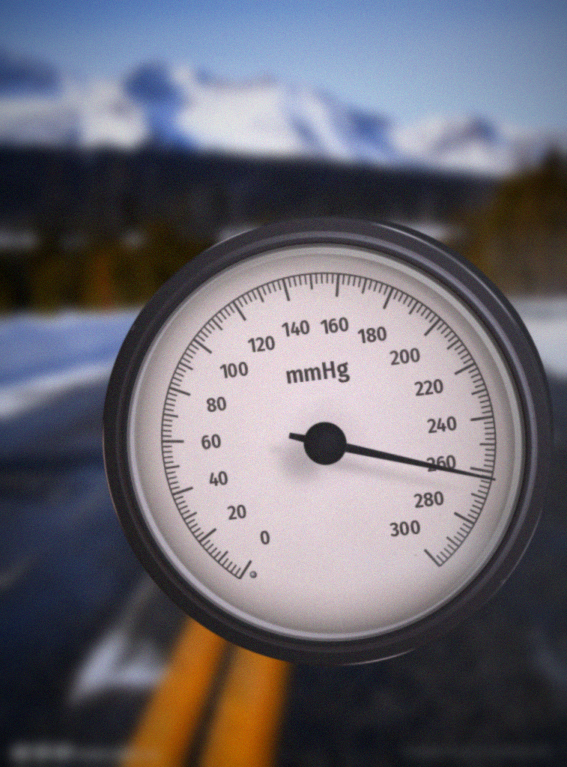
262 mmHg
